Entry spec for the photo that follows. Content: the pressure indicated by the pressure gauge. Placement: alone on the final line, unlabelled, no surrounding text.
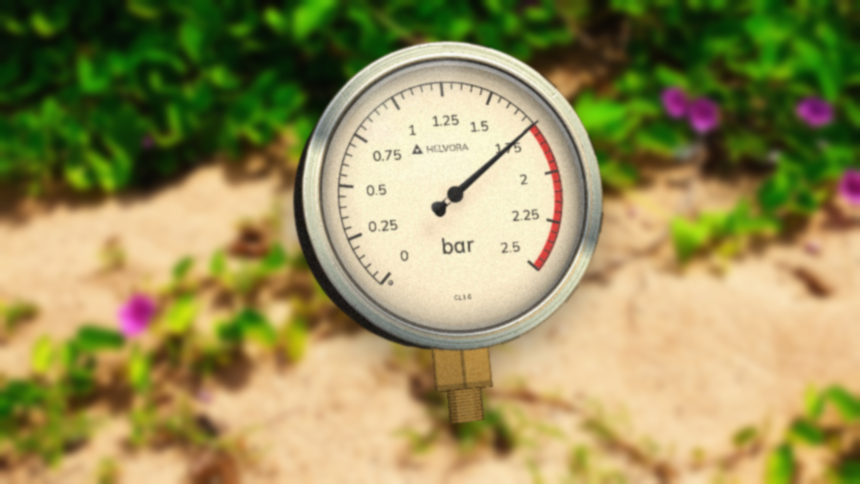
1.75 bar
